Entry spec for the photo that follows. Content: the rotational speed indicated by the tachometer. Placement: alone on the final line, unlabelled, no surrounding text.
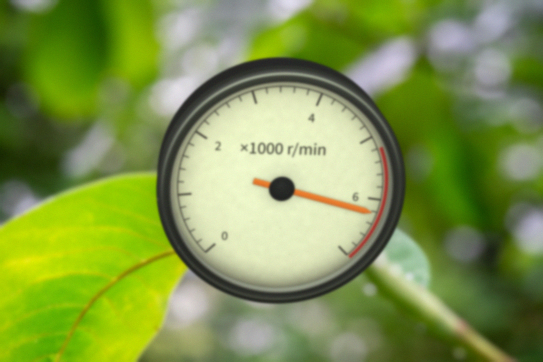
6200 rpm
